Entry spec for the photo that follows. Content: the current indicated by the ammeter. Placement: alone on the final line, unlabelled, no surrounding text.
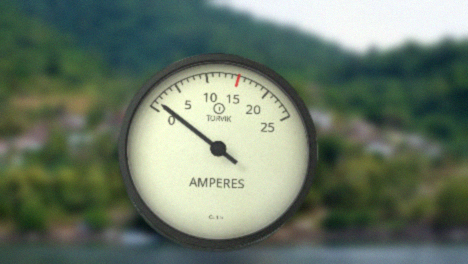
1 A
